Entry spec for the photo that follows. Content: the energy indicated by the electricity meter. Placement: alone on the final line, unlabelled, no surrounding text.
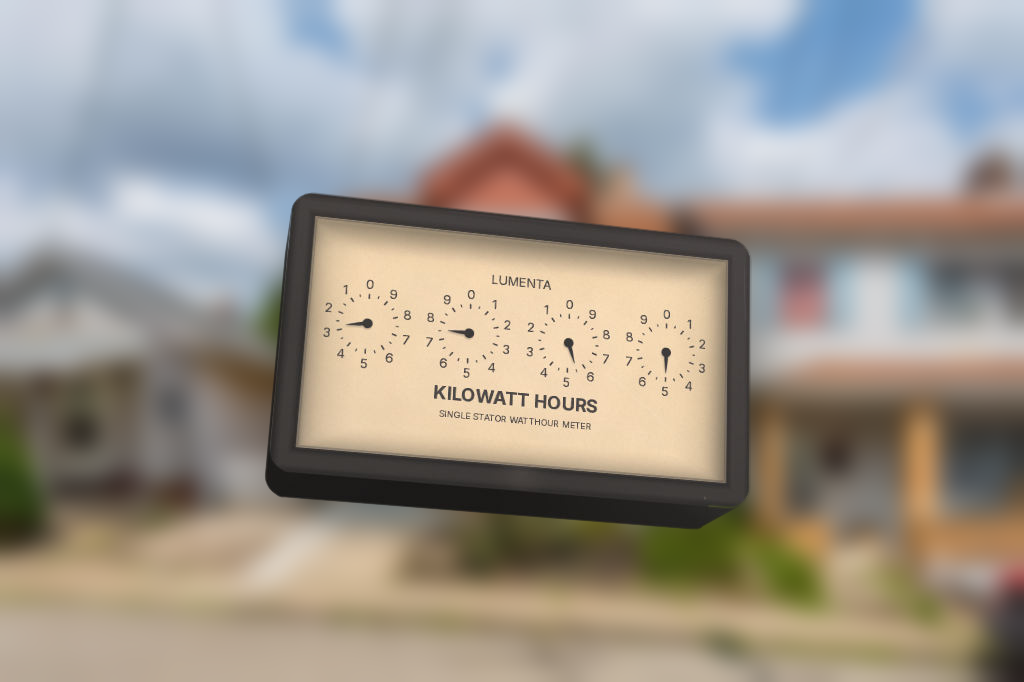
2755 kWh
